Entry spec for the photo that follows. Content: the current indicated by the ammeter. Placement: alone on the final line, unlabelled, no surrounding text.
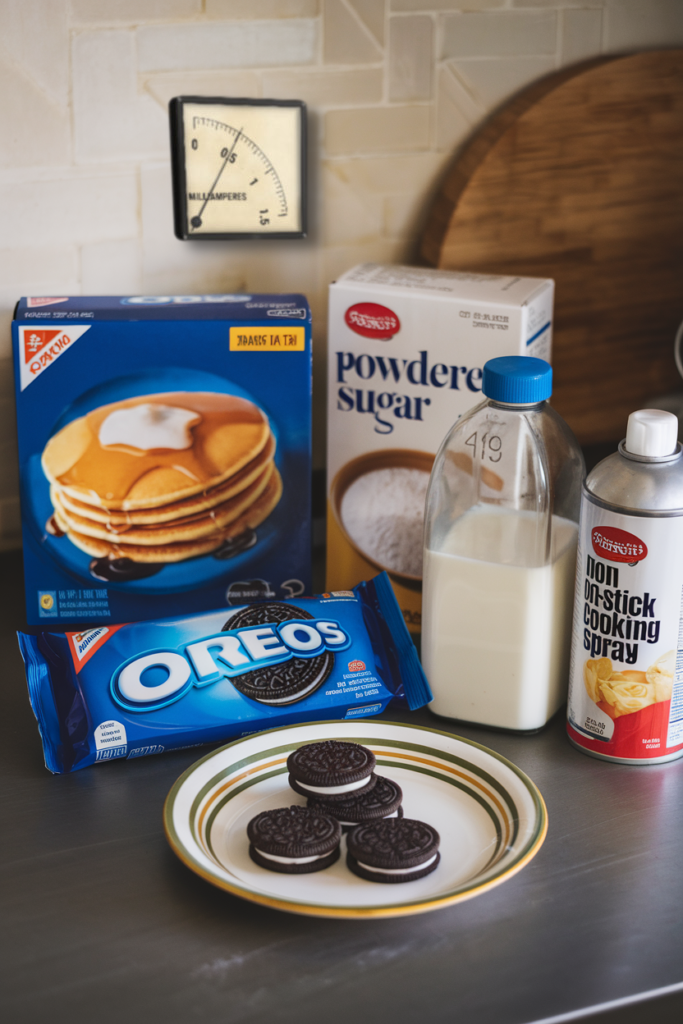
0.5 mA
